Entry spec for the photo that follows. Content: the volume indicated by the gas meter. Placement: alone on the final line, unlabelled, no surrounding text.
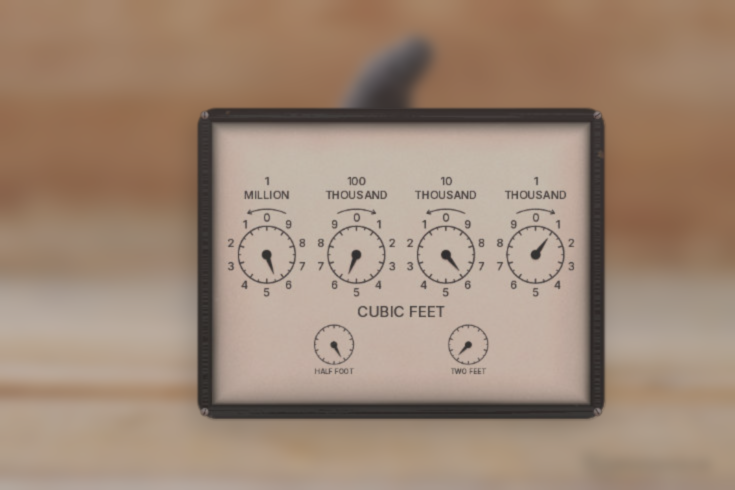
556100 ft³
